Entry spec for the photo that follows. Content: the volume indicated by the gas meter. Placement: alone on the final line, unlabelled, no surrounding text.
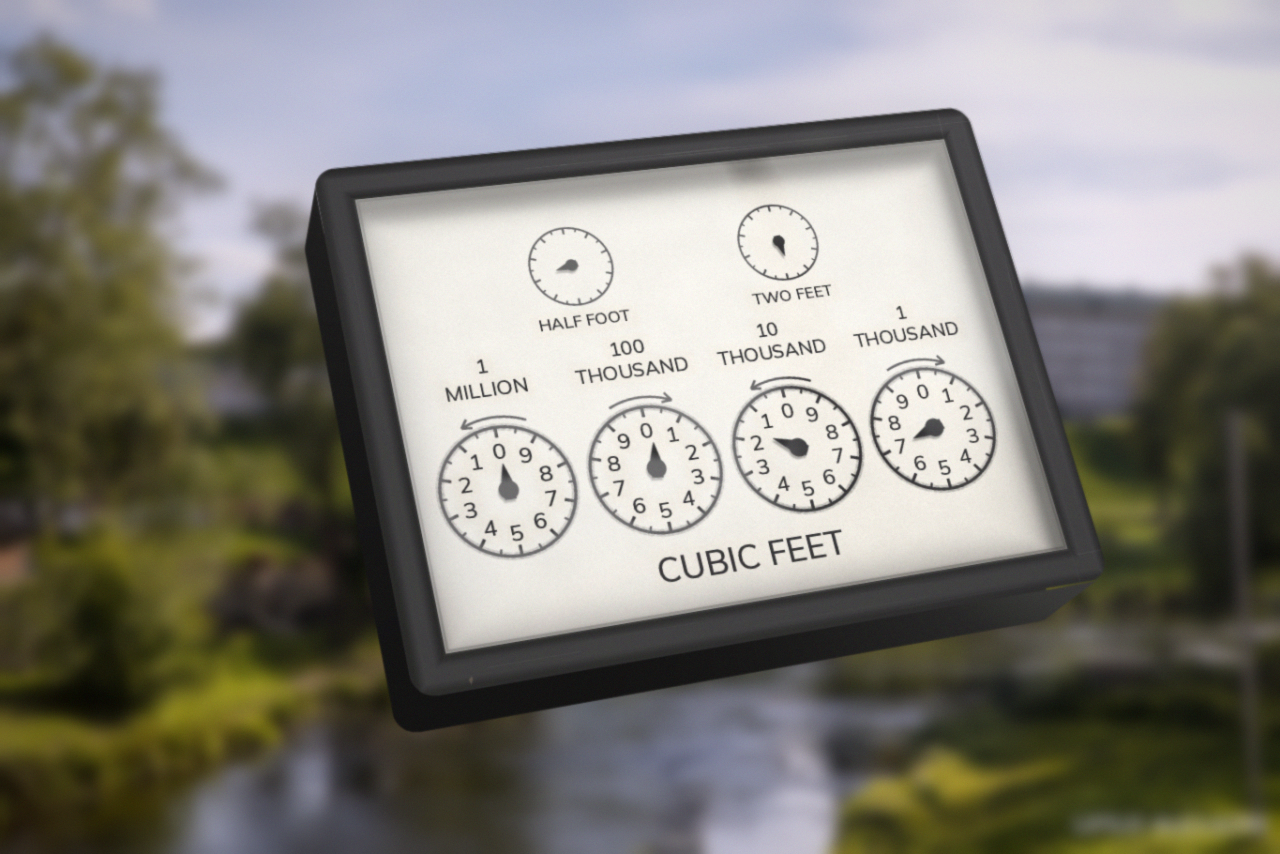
1700 ft³
